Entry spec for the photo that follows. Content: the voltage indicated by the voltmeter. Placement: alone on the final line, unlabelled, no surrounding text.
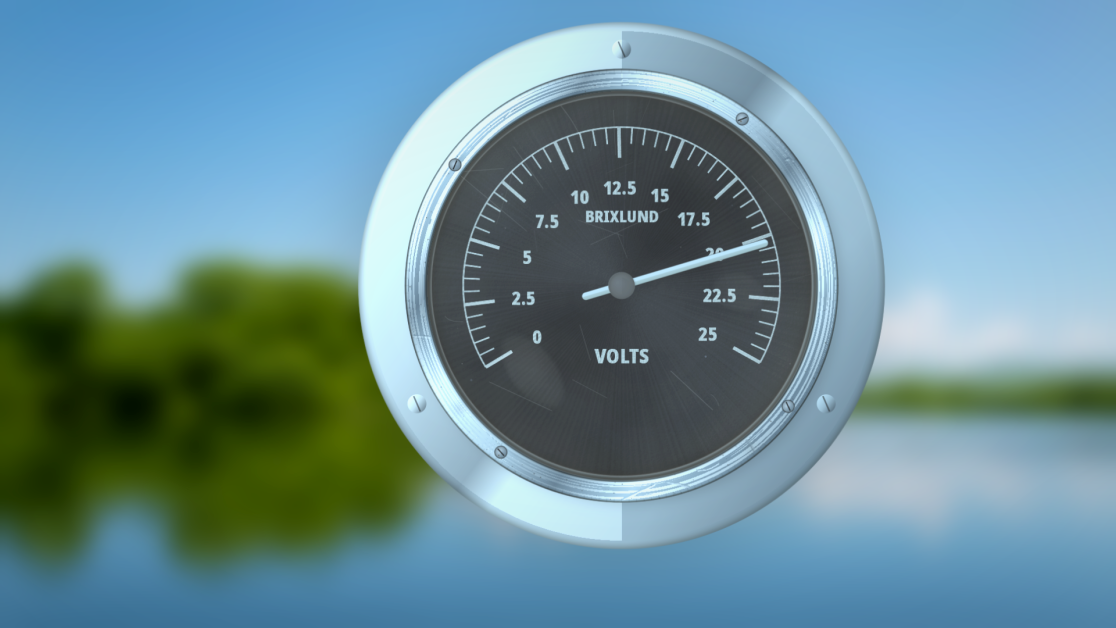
20.25 V
